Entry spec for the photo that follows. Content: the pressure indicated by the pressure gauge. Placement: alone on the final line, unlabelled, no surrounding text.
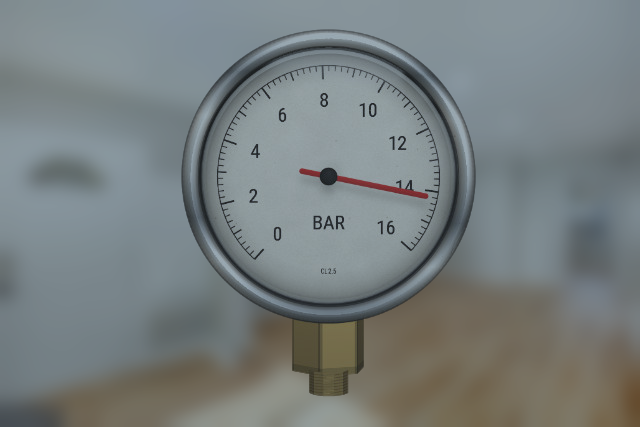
14.2 bar
